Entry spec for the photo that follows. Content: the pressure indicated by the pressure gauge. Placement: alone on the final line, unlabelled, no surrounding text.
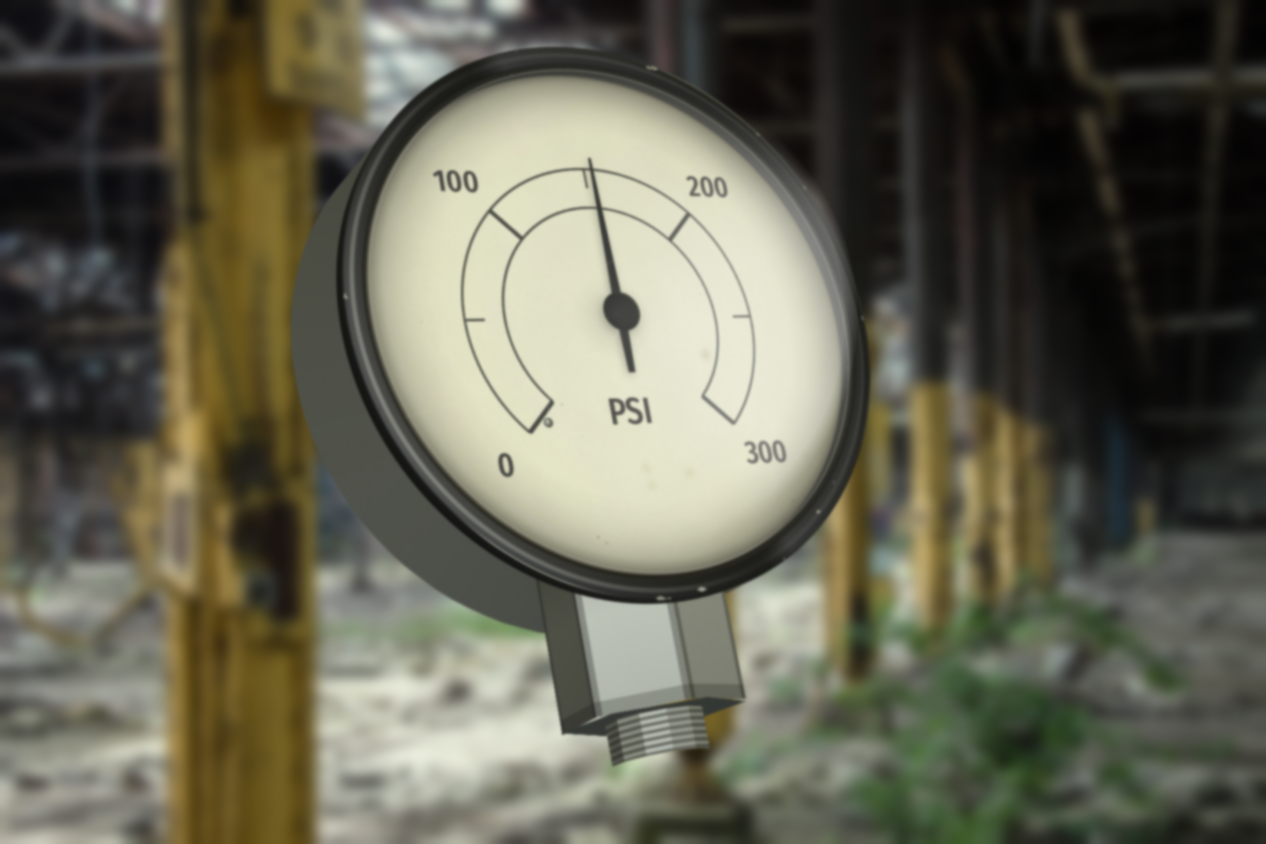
150 psi
